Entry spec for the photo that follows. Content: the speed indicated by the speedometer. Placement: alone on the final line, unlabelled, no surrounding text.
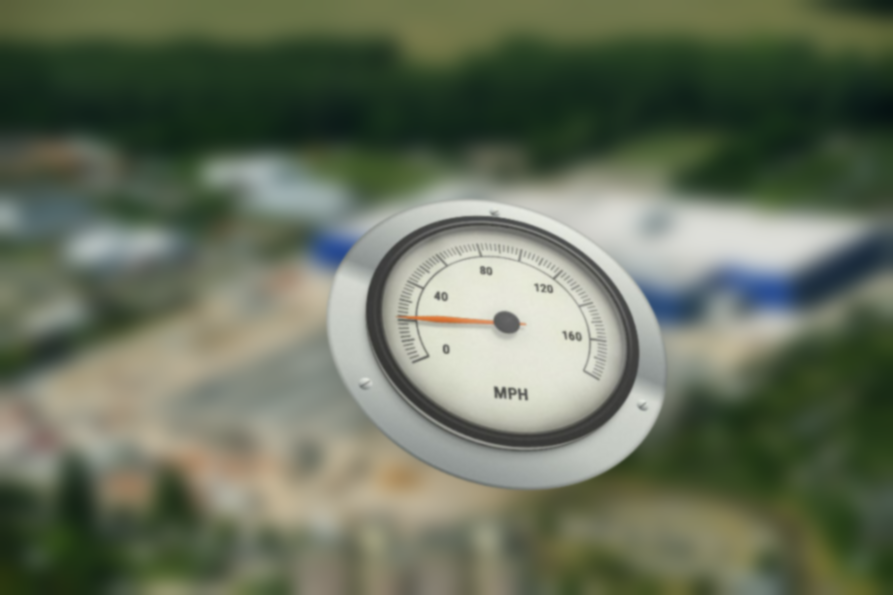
20 mph
